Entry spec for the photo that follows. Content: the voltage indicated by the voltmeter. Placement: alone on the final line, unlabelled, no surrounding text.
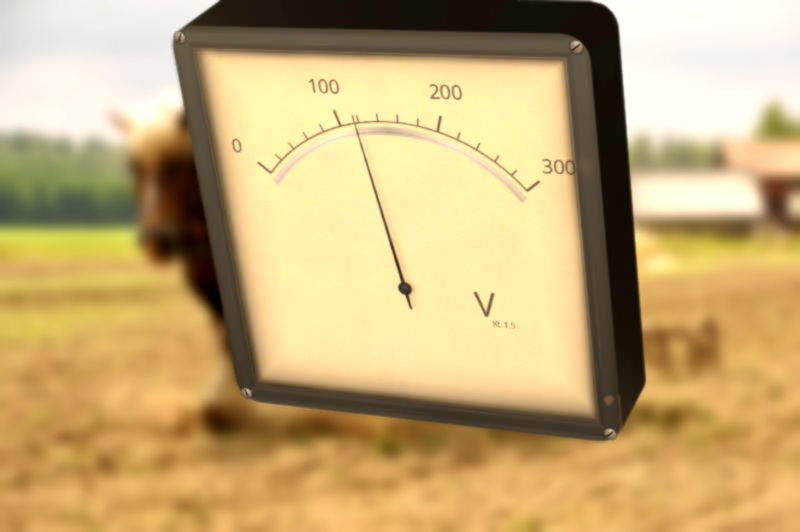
120 V
